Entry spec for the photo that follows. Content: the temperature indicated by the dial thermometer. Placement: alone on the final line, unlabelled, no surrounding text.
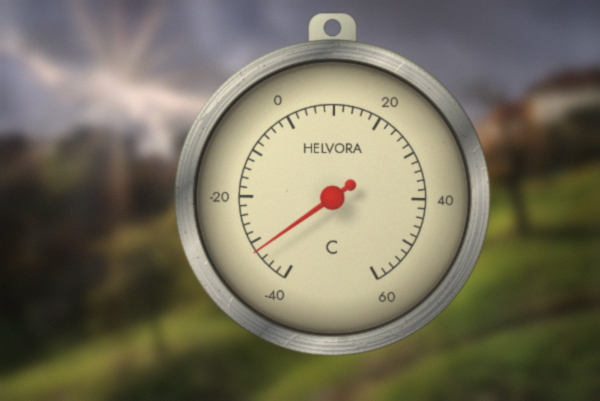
-32 °C
